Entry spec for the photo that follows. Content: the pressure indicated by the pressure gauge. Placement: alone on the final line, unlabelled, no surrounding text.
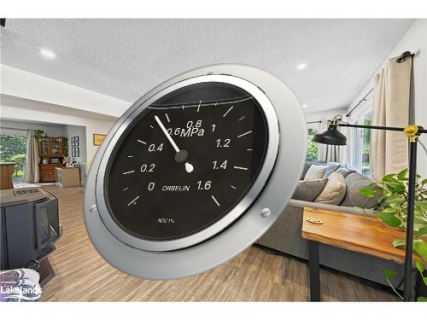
0.55 MPa
